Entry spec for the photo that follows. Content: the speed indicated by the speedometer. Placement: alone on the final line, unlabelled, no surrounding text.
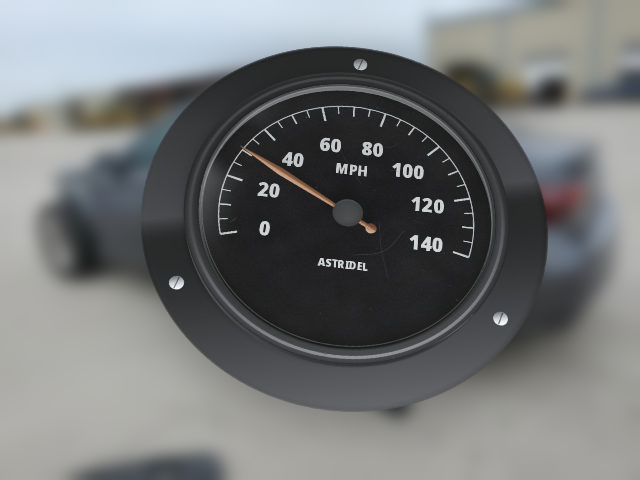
30 mph
